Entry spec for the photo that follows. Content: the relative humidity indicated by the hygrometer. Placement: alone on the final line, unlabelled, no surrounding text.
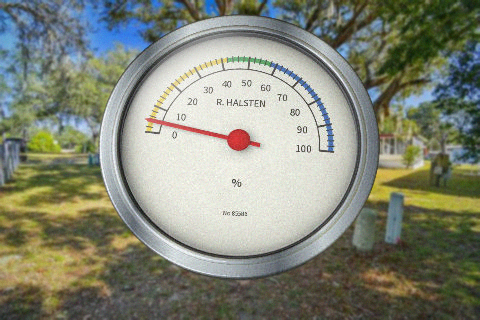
4 %
